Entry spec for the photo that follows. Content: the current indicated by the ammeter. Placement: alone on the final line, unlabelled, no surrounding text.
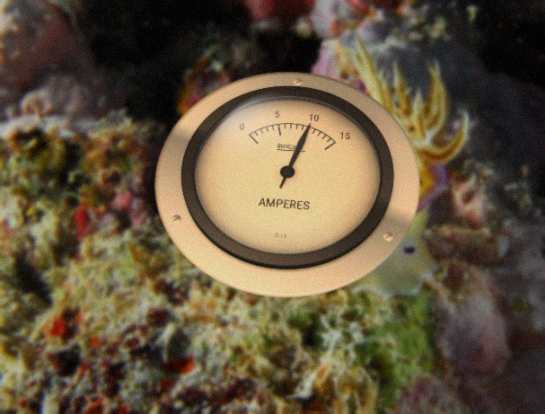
10 A
